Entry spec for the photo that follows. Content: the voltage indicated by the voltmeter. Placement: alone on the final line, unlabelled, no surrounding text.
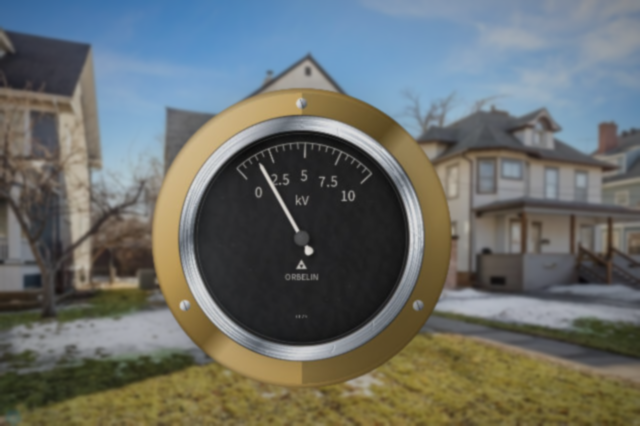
1.5 kV
